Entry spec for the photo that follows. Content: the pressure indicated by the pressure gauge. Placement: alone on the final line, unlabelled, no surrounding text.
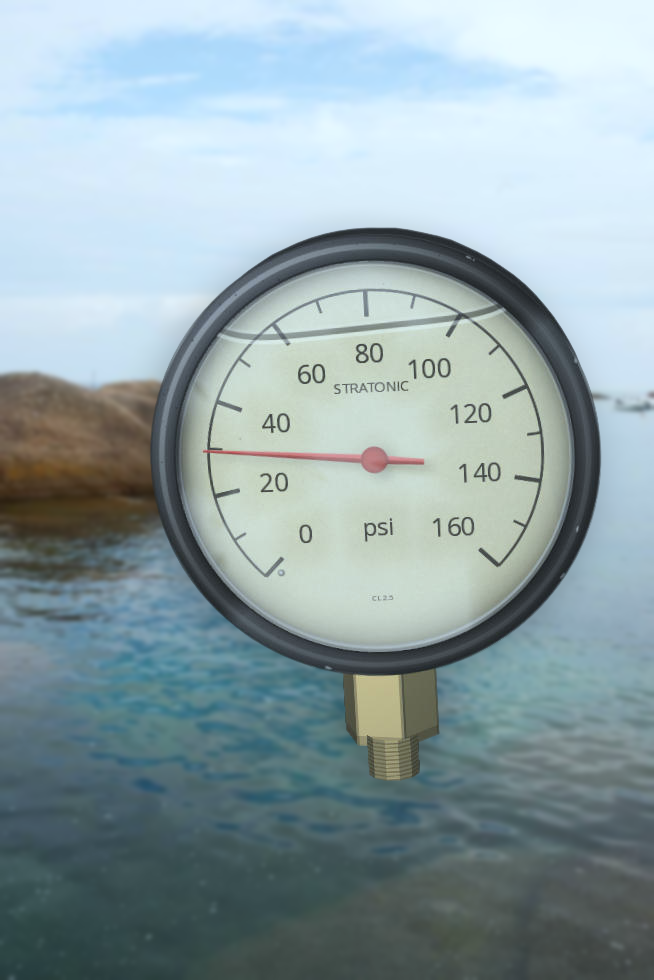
30 psi
